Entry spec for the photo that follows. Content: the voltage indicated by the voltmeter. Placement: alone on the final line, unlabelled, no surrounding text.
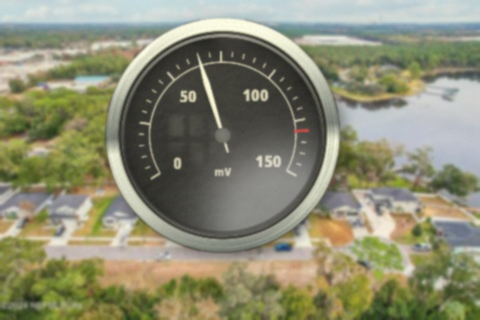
65 mV
